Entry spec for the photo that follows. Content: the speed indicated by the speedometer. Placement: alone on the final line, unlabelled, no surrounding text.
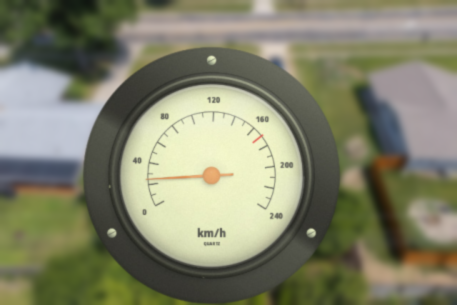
25 km/h
